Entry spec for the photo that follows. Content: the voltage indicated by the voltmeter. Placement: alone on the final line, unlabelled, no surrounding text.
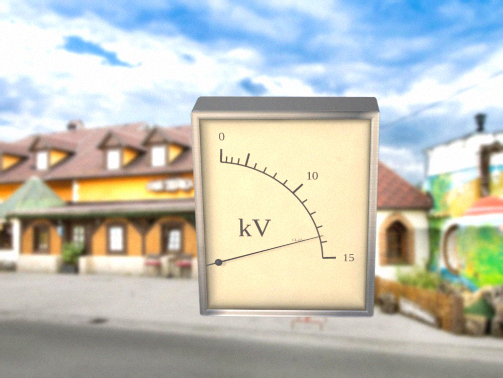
13.5 kV
